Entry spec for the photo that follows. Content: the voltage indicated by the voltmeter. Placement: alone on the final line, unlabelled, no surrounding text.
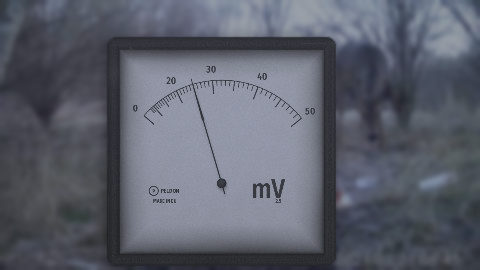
25 mV
